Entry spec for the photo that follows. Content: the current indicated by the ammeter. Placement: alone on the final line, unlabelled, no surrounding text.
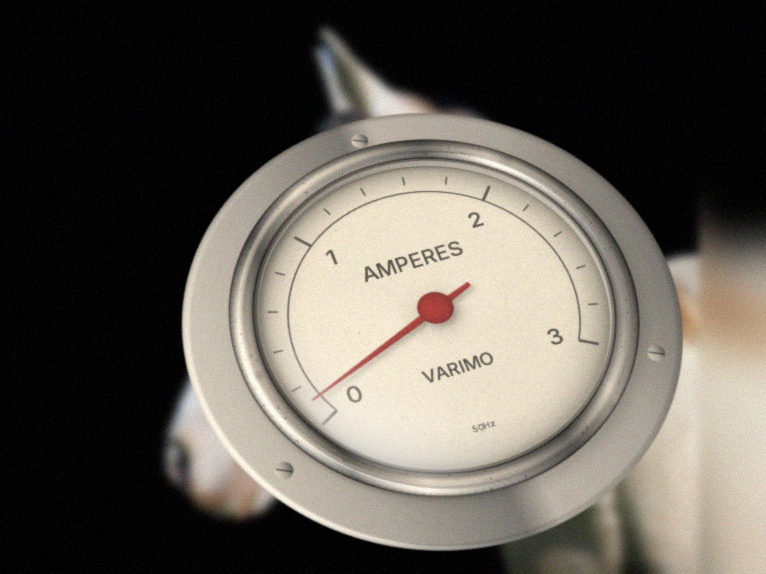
0.1 A
